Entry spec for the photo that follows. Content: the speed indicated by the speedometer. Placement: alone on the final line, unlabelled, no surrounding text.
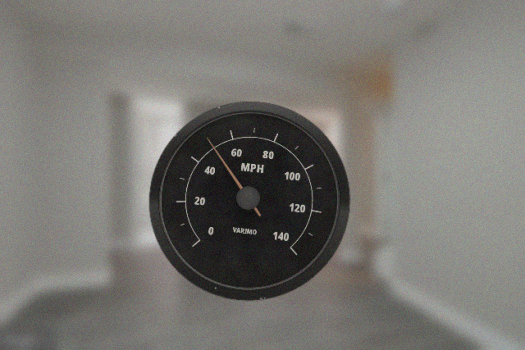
50 mph
